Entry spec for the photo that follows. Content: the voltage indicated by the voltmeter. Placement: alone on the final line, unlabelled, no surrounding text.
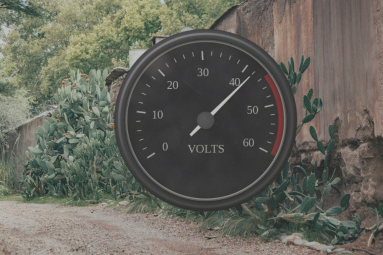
42 V
